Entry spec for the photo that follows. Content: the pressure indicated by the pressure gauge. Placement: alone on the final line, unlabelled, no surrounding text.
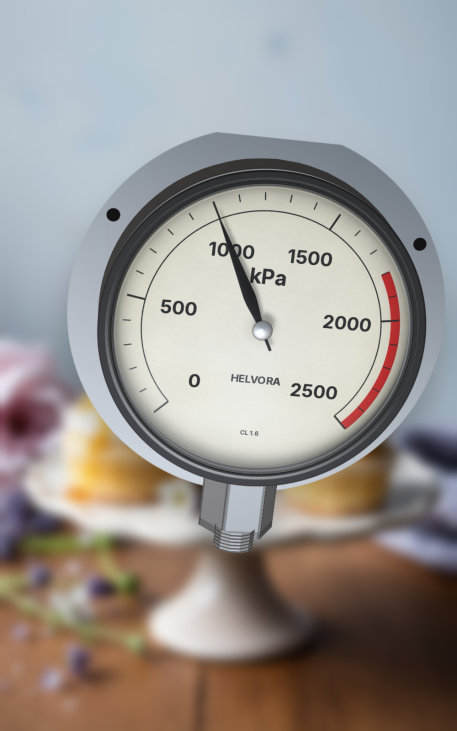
1000 kPa
